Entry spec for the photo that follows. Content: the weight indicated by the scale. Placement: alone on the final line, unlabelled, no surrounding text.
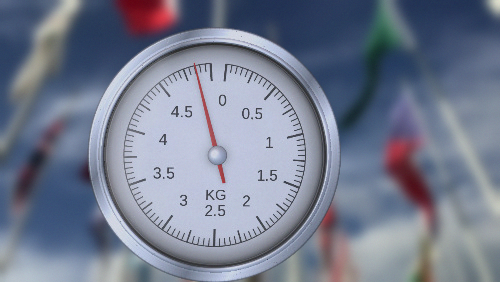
4.85 kg
